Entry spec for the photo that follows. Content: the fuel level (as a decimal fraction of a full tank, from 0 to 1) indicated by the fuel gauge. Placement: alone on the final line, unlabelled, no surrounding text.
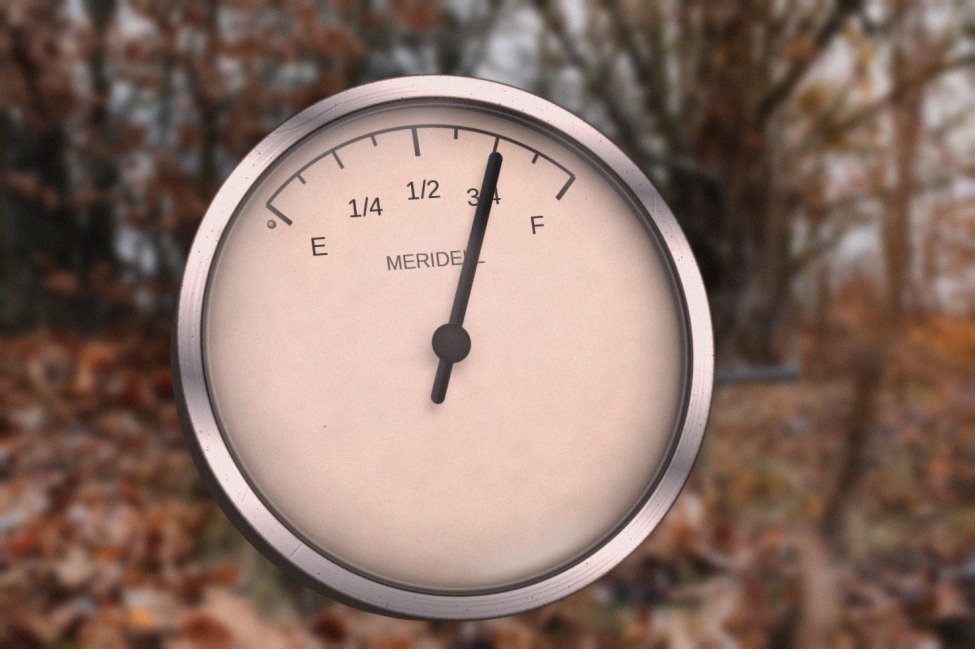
0.75
